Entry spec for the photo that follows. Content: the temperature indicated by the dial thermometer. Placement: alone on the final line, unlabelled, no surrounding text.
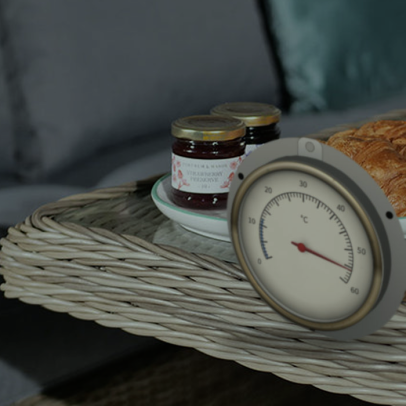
55 °C
